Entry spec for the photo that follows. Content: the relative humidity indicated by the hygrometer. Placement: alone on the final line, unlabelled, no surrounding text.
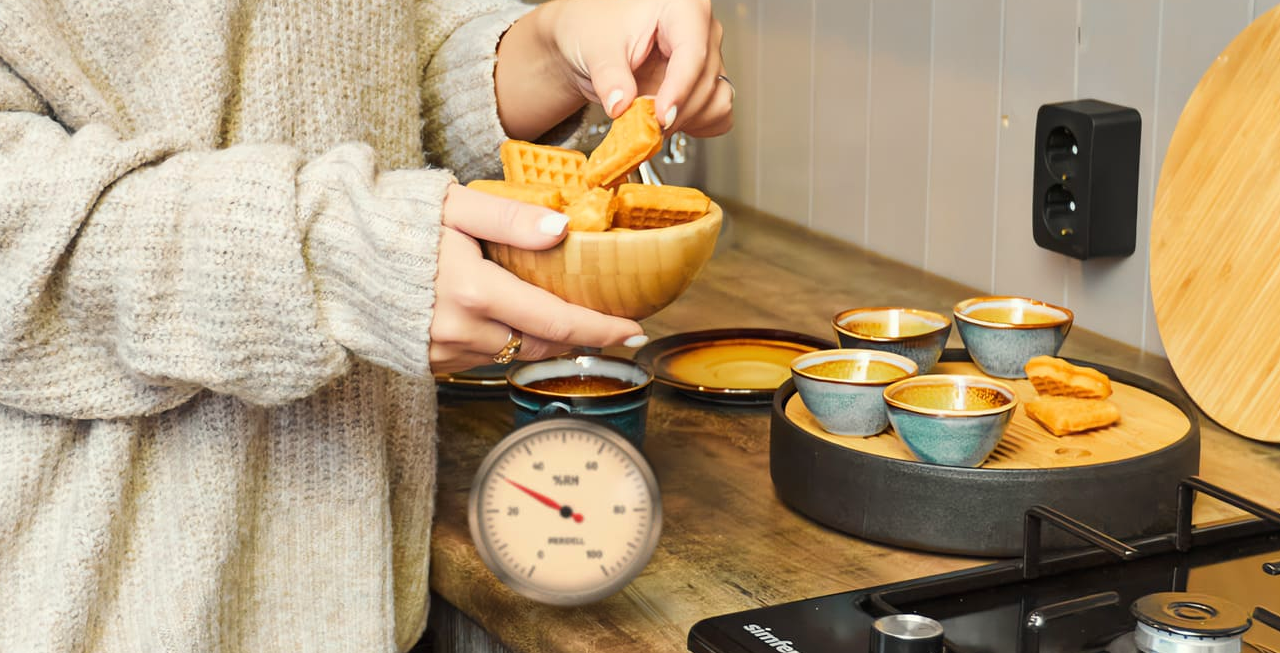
30 %
